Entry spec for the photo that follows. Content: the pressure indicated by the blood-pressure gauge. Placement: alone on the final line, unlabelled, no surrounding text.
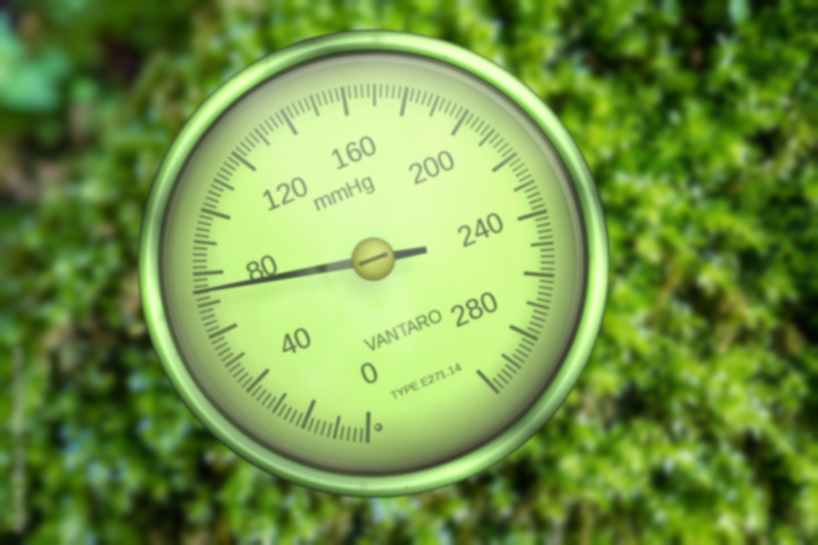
74 mmHg
